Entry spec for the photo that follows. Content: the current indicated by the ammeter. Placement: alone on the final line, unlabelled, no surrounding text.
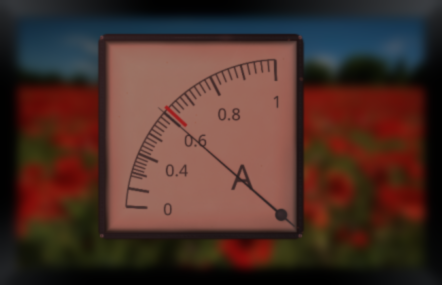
0.6 A
